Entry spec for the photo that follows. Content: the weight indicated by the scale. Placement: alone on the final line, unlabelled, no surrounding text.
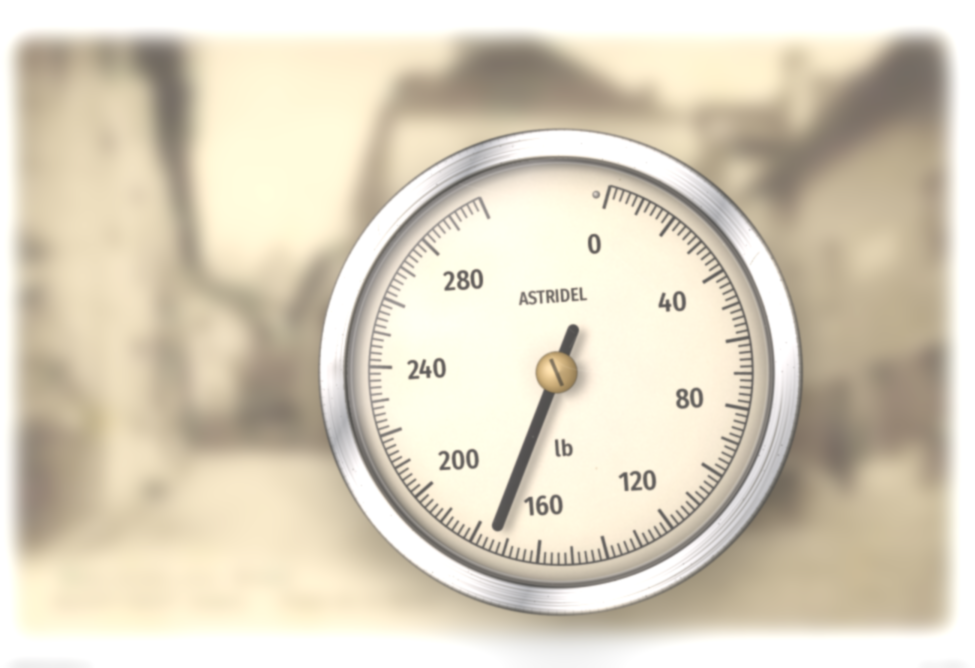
174 lb
